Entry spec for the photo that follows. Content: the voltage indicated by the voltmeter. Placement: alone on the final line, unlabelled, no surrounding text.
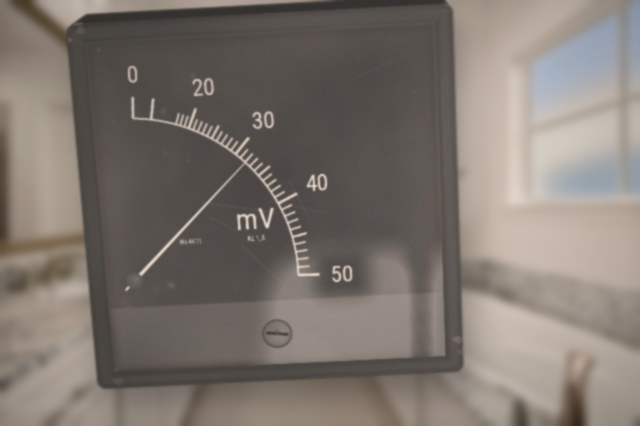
32 mV
